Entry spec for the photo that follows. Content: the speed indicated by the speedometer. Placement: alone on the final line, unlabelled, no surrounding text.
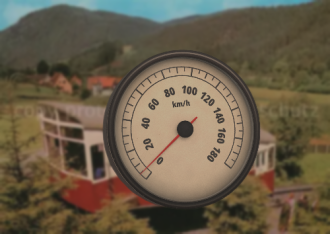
5 km/h
